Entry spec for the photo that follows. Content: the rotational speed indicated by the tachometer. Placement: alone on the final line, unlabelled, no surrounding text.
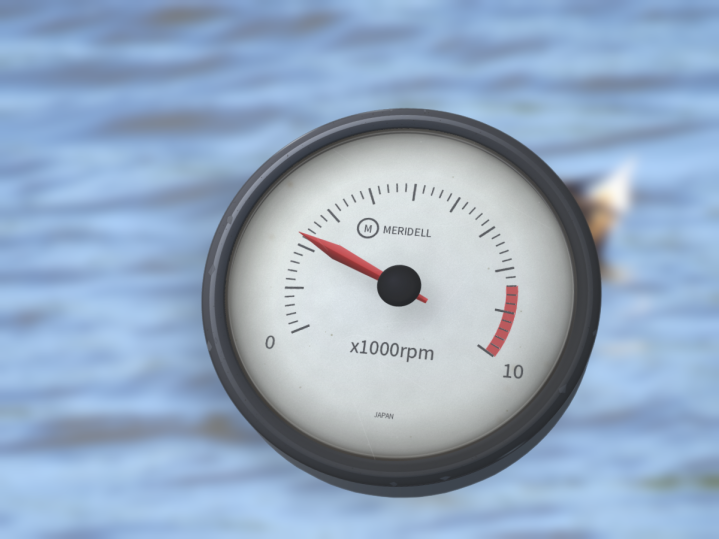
2200 rpm
